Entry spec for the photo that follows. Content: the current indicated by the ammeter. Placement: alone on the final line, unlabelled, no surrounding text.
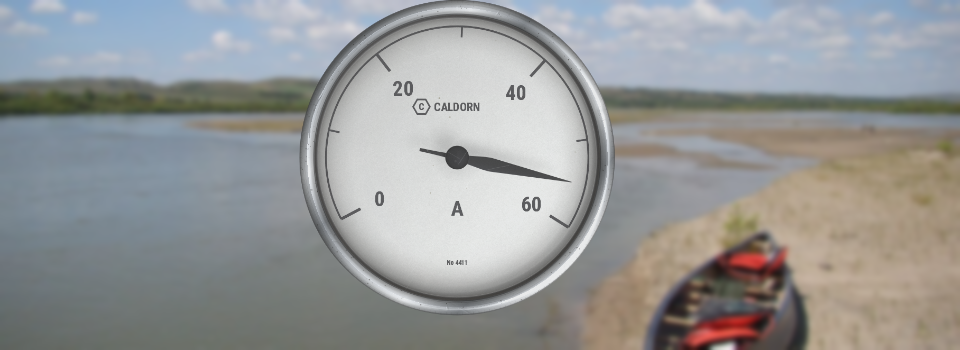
55 A
